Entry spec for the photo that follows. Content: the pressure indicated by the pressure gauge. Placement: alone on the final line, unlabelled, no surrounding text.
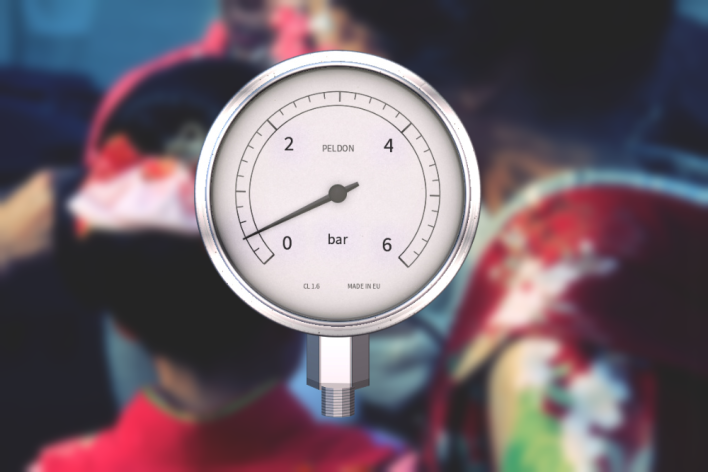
0.4 bar
